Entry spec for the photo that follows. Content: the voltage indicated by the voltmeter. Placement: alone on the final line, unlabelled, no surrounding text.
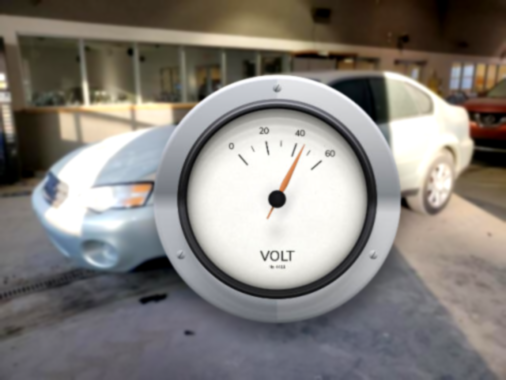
45 V
